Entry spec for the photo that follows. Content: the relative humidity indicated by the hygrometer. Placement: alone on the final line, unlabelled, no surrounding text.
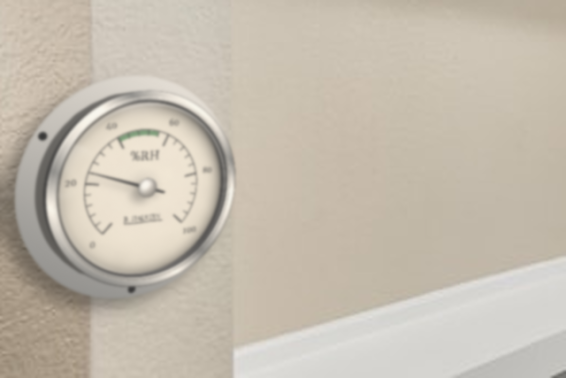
24 %
